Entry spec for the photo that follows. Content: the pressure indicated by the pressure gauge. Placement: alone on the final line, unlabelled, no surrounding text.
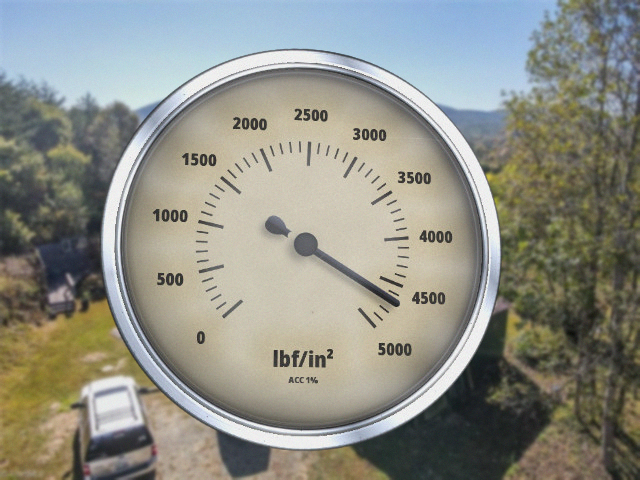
4700 psi
